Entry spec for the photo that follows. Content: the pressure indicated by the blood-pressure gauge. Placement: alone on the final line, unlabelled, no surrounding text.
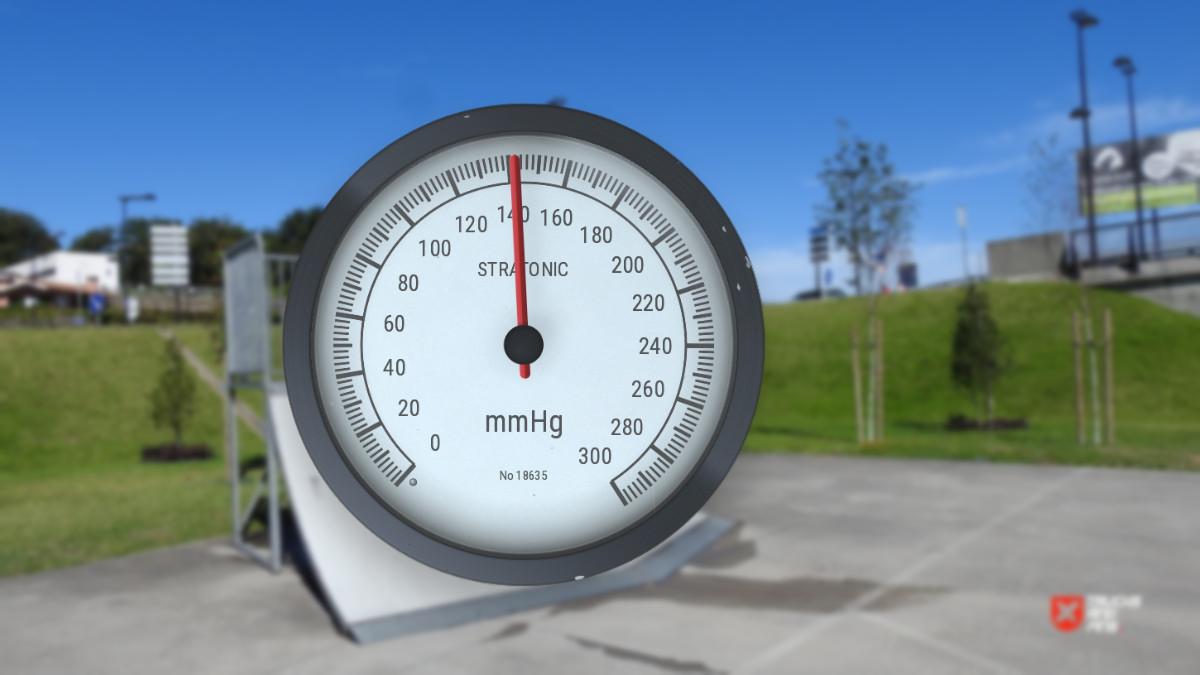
142 mmHg
